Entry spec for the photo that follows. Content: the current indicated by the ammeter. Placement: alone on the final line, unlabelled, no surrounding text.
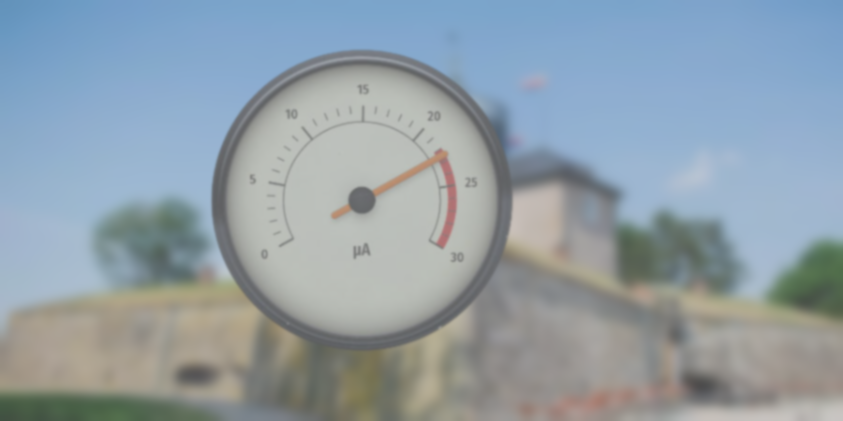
22.5 µA
